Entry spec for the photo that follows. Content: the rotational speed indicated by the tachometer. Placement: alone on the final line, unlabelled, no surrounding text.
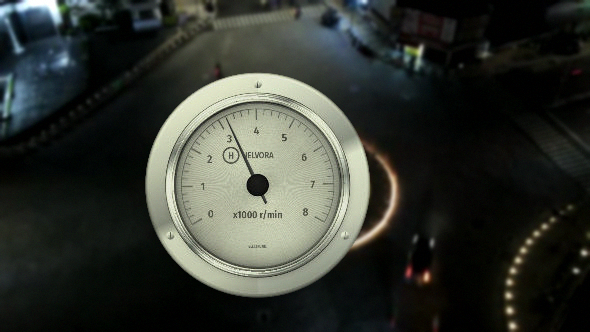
3200 rpm
